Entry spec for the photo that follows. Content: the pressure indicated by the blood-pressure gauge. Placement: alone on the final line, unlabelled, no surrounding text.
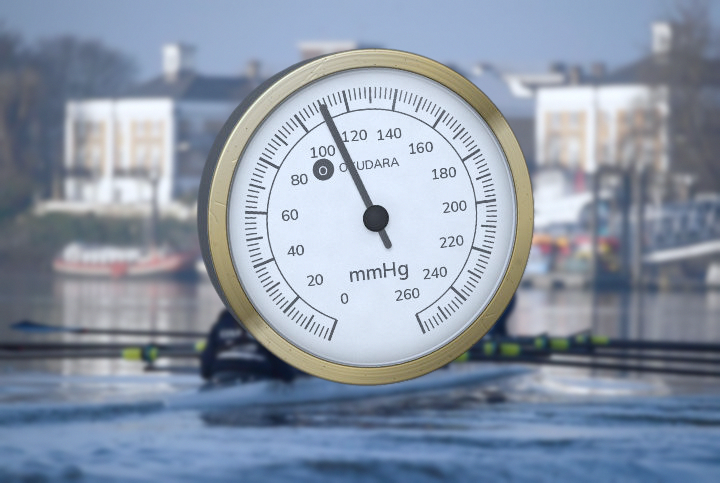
110 mmHg
